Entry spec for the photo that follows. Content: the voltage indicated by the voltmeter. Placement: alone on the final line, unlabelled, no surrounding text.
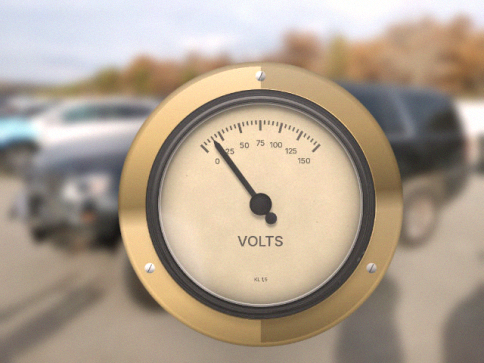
15 V
